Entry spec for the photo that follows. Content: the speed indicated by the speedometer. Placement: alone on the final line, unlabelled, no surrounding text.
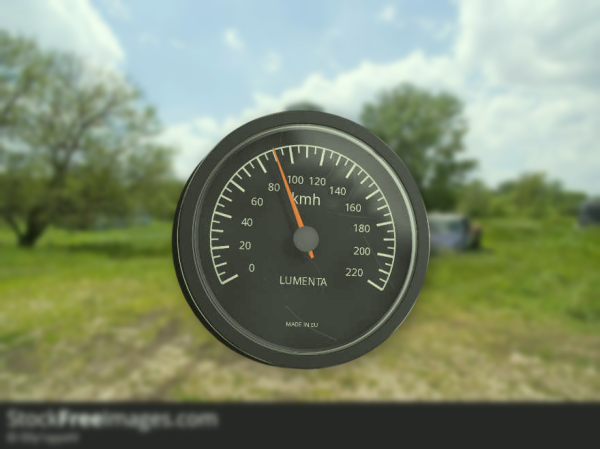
90 km/h
